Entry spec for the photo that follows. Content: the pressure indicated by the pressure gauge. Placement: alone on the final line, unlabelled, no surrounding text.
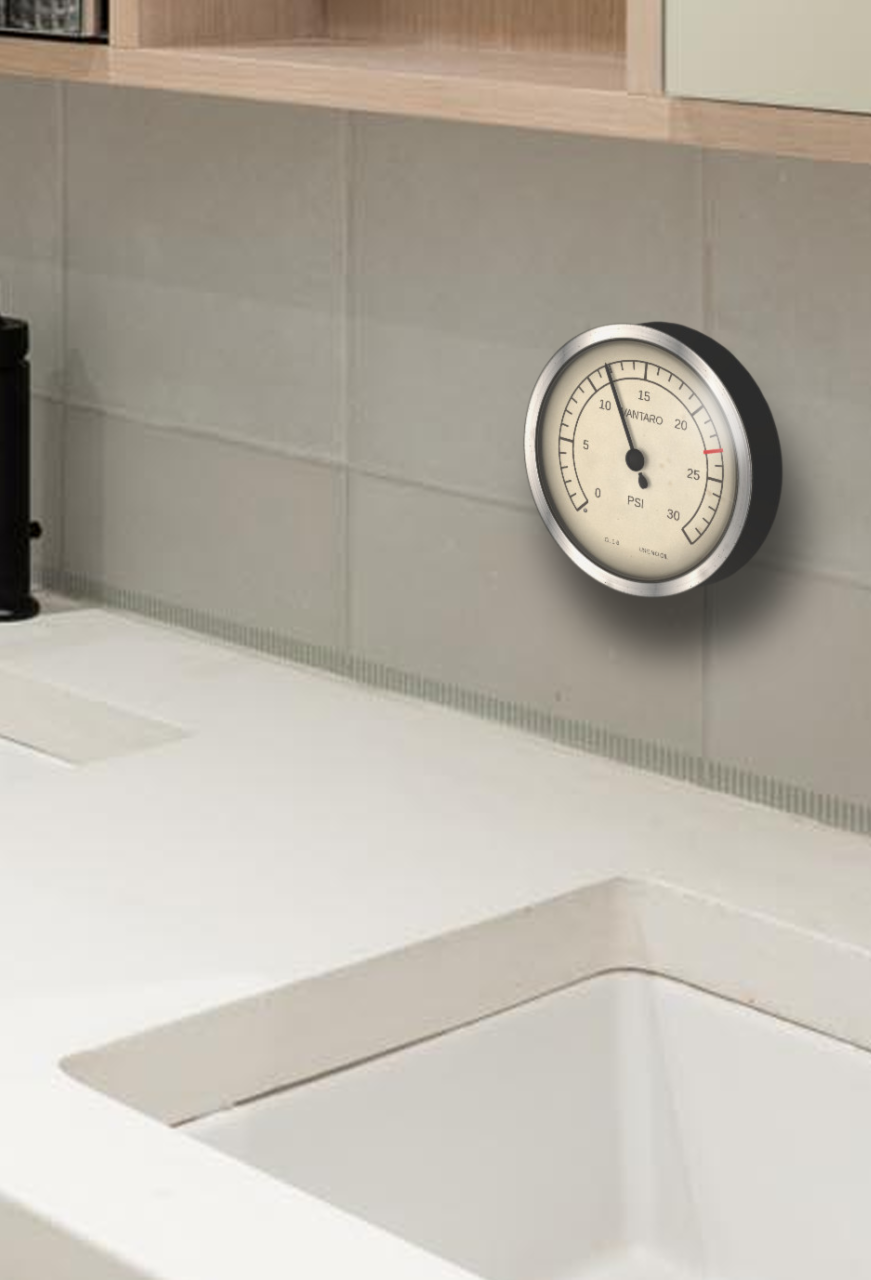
12 psi
